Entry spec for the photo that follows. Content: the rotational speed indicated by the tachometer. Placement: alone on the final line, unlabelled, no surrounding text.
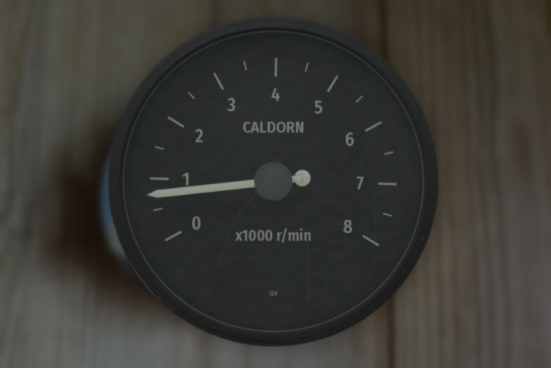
750 rpm
